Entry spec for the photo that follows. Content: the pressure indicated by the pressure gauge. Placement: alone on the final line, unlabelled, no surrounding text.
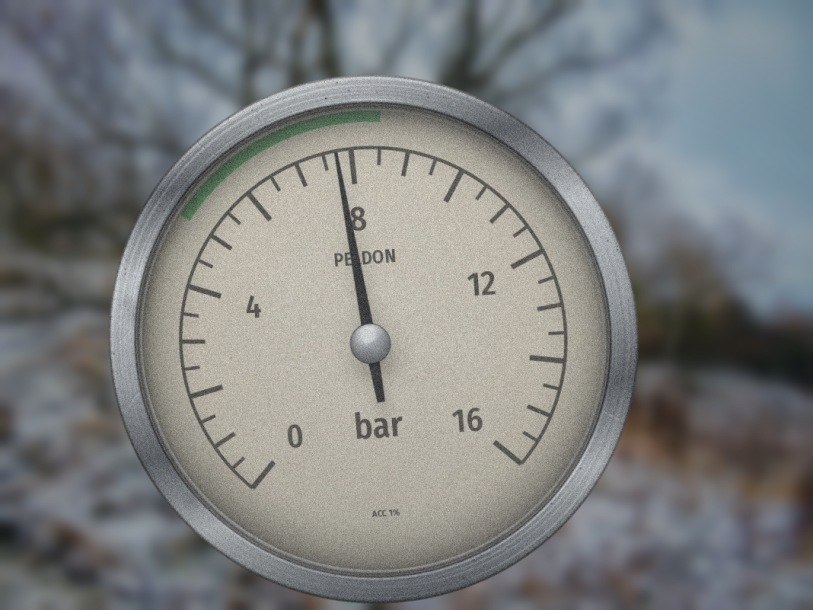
7.75 bar
